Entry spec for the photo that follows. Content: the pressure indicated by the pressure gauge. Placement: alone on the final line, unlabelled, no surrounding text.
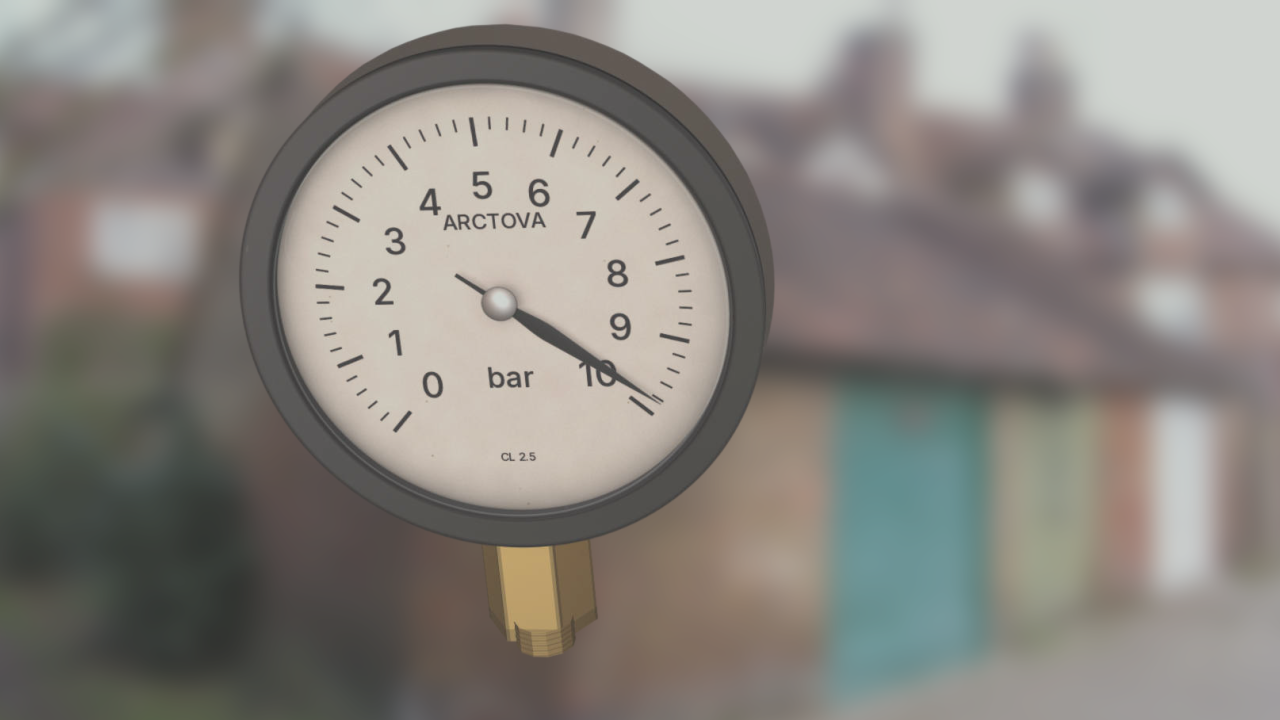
9.8 bar
